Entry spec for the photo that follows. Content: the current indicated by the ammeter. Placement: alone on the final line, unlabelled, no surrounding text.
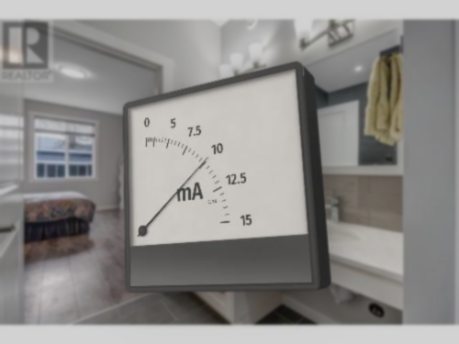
10 mA
